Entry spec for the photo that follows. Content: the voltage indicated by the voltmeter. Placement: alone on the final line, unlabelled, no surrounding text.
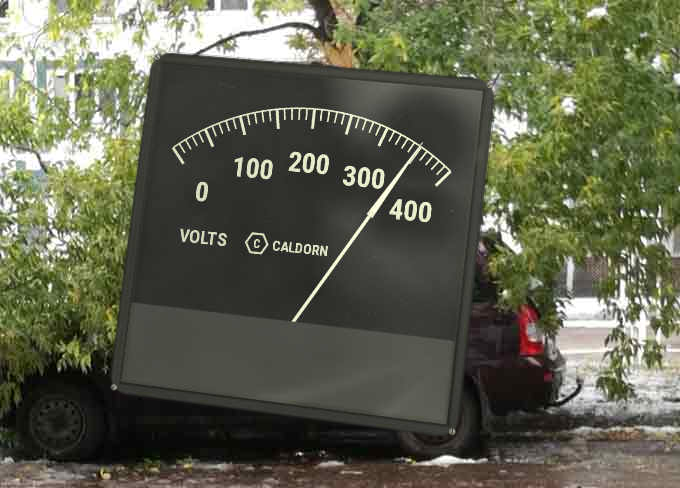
350 V
